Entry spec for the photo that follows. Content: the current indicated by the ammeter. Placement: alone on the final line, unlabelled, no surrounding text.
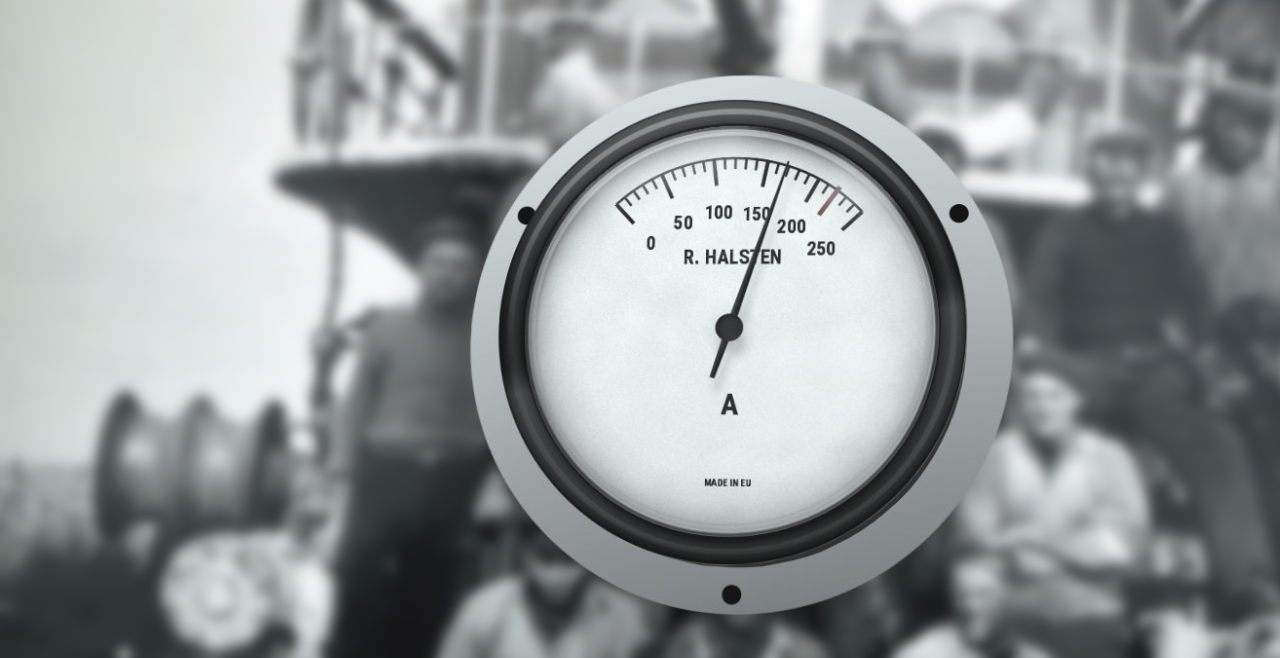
170 A
